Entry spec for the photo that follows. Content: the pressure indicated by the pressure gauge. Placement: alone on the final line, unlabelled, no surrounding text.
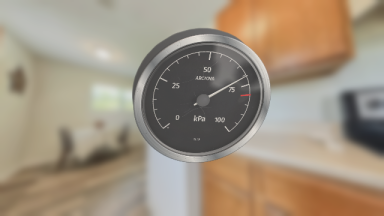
70 kPa
